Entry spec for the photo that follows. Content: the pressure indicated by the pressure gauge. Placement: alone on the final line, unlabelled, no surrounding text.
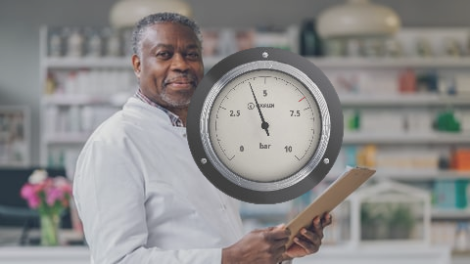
4.25 bar
